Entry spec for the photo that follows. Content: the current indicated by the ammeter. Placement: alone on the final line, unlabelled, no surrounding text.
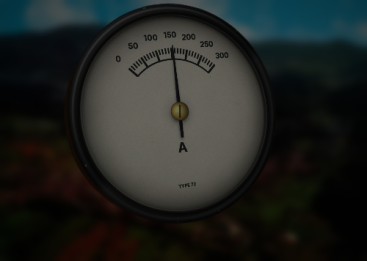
150 A
